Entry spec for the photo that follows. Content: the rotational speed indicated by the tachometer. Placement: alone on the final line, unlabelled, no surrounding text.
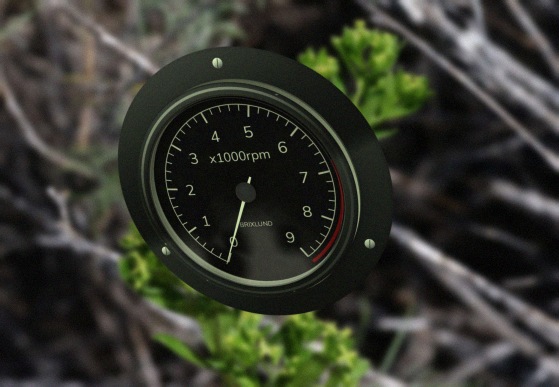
0 rpm
